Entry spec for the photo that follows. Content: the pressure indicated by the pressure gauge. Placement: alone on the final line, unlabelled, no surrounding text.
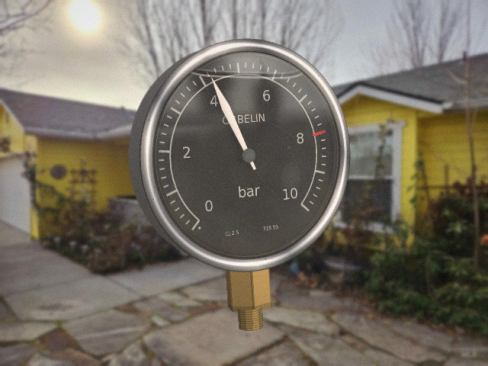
4.2 bar
